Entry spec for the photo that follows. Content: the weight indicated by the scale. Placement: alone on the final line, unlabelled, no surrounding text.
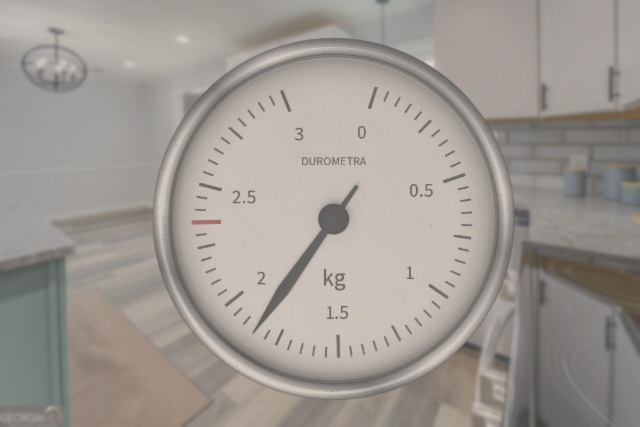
1.85 kg
